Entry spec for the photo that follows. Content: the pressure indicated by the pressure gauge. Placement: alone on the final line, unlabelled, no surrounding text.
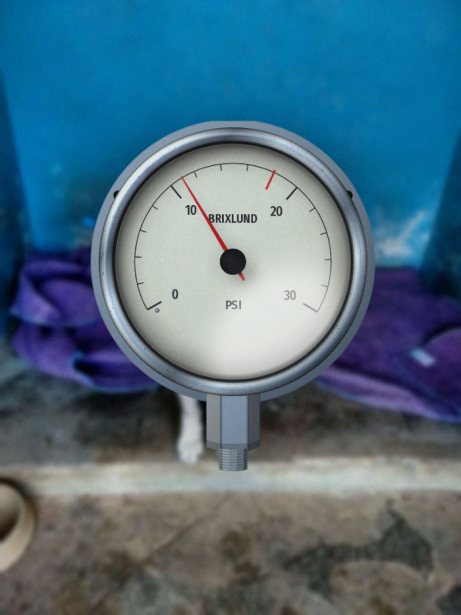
11 psi
